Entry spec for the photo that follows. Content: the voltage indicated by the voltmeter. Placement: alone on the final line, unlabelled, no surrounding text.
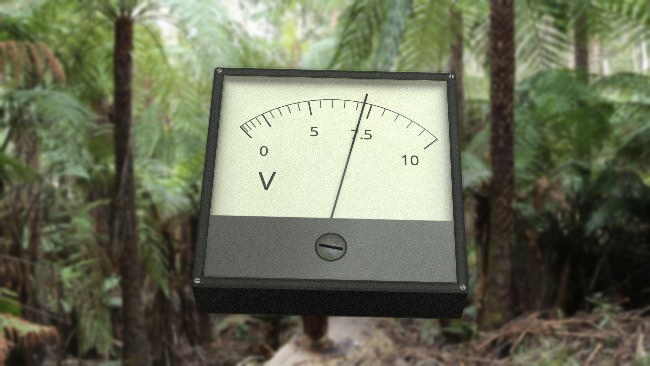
7.25 V
